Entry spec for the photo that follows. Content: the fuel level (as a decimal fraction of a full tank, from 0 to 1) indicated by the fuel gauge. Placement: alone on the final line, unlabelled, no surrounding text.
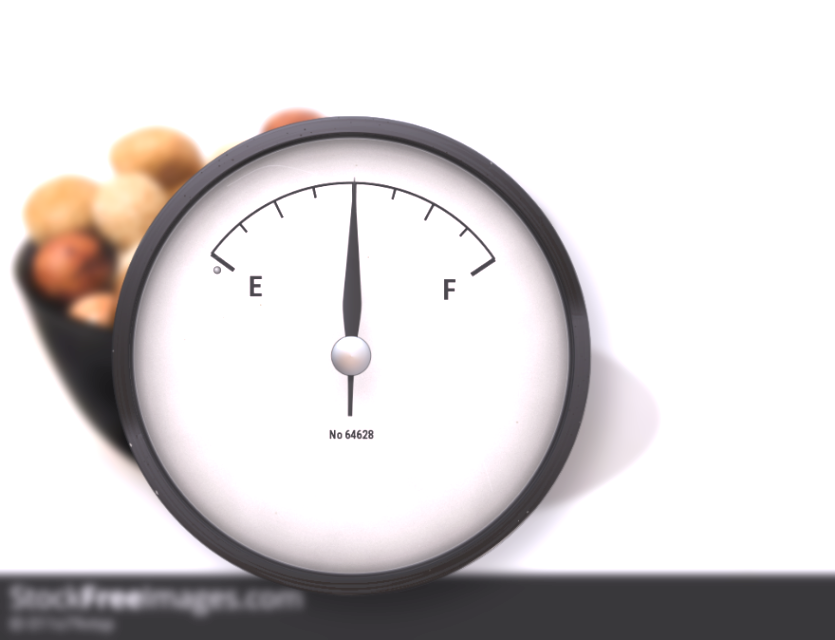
0.5
